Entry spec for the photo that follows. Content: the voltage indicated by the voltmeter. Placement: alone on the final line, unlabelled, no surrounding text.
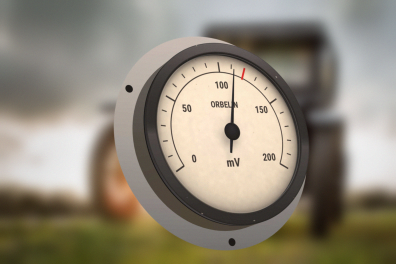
110 mV
